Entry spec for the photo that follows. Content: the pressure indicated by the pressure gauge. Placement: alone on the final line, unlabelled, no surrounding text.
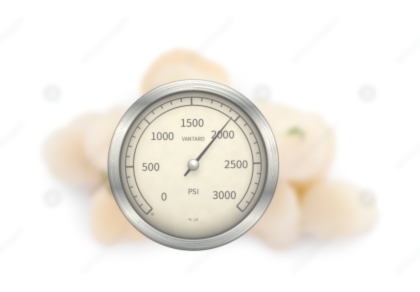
1950 psi
